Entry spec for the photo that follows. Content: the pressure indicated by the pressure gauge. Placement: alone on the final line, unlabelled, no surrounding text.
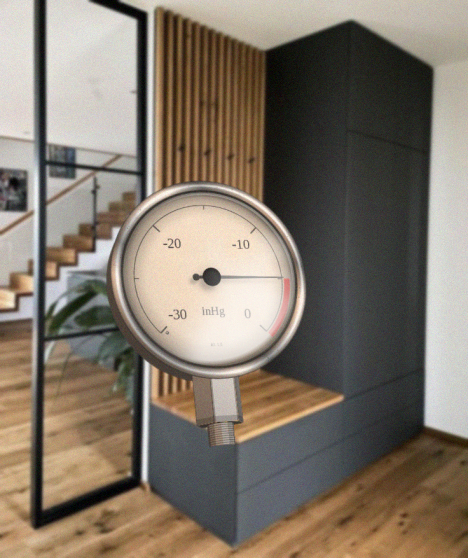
-5 inHg
